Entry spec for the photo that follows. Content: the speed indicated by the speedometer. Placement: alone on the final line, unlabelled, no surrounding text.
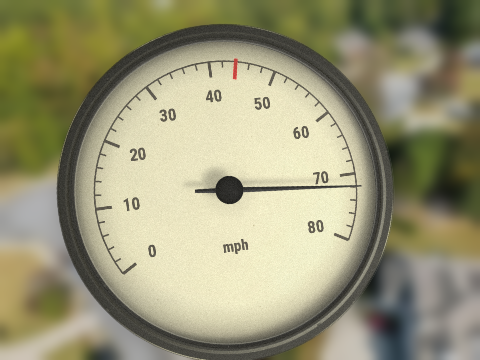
72 mph
